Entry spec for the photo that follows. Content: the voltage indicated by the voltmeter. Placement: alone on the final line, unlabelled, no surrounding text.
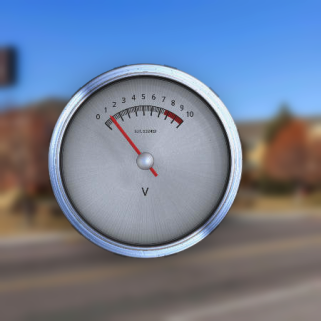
1 V
